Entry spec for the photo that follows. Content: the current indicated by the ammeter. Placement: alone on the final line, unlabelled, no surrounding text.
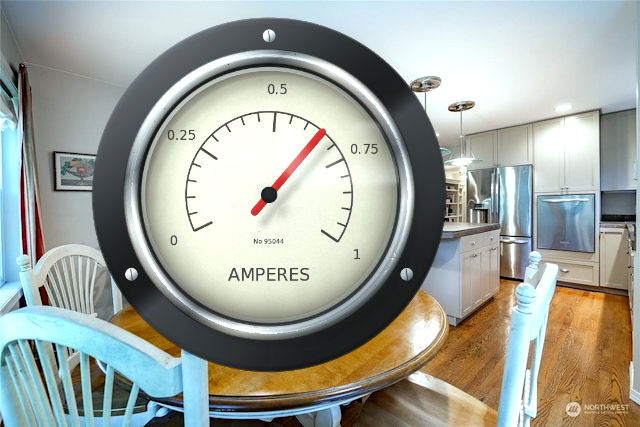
0.65 A
